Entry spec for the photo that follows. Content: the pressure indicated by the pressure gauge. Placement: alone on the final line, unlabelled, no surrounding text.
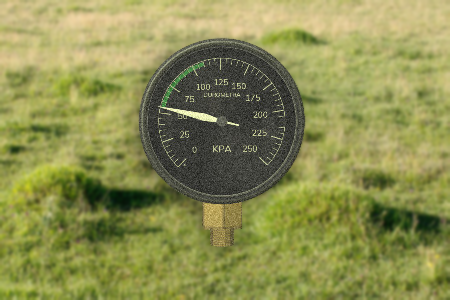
55 kPa
